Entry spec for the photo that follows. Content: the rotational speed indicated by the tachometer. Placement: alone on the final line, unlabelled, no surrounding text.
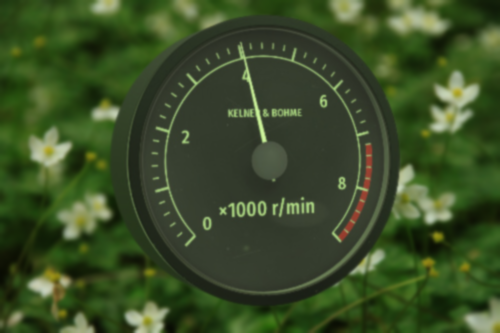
4000 rpm
